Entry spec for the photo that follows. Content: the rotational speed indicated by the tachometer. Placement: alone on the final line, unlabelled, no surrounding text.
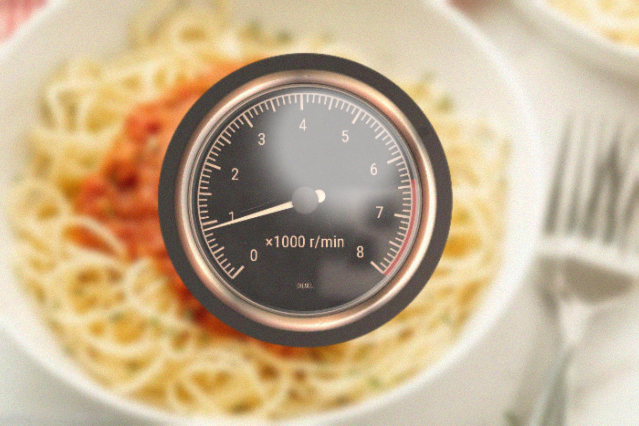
900 rpm
